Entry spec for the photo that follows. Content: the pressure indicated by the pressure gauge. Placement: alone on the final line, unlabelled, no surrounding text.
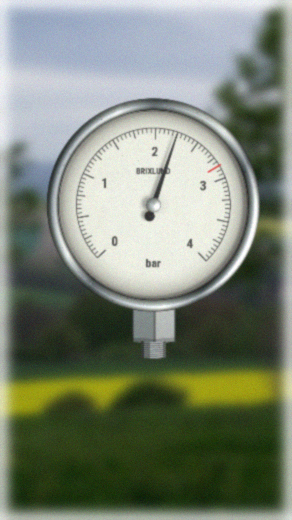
2.25 bar
